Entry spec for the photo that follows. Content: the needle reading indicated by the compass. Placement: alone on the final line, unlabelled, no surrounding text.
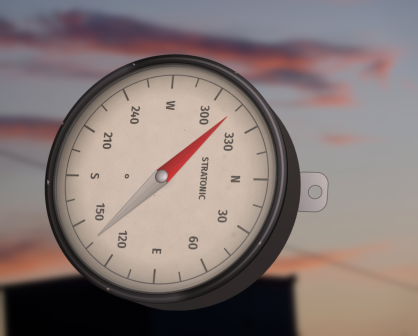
315 °
